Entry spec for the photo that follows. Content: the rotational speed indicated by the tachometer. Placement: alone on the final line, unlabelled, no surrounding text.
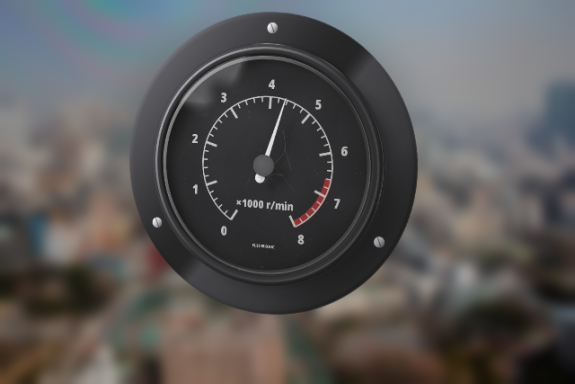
4400 rpm
